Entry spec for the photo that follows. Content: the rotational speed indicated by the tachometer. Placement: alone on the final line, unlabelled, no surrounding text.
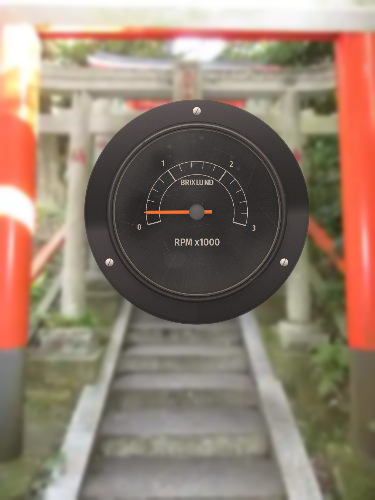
200 rpm
